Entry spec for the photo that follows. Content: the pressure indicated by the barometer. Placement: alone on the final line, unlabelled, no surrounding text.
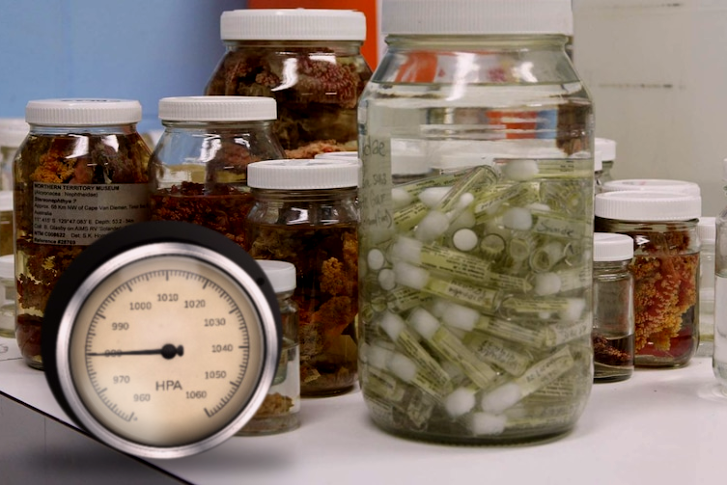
980 hPa
